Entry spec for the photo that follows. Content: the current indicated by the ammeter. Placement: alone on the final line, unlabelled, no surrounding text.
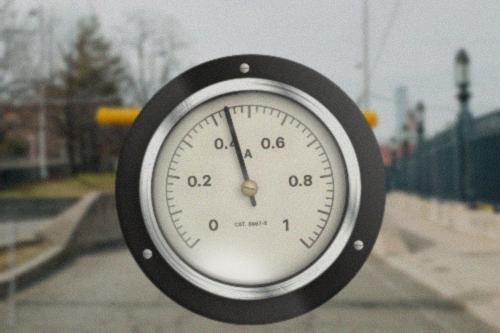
0.44 A
